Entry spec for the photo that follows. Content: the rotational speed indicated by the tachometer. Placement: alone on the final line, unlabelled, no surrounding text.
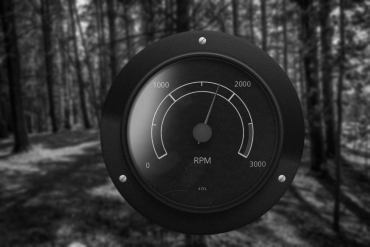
1750 rpm
